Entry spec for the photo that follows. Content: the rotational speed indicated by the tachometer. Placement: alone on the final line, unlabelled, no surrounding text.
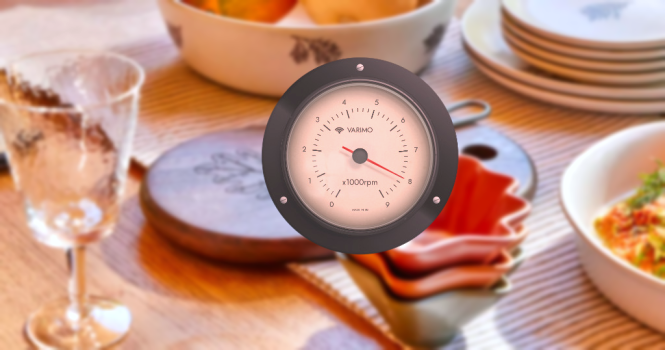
8000 rpm
